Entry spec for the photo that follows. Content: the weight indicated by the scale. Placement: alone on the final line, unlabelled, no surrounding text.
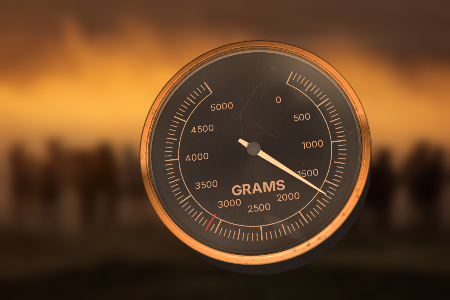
1650 g
